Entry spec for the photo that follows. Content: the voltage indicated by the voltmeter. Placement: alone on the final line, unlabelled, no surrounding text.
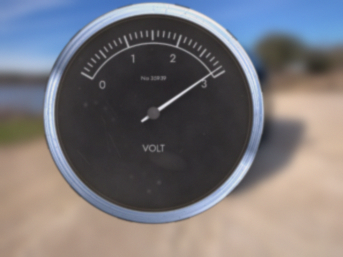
2.9 V
